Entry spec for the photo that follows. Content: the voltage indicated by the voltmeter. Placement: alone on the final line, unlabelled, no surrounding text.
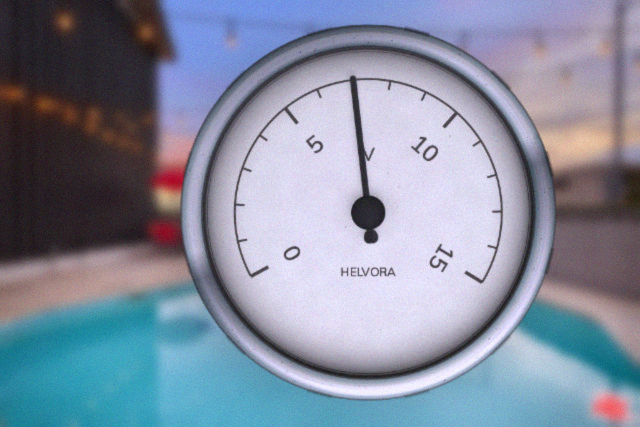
7 V
